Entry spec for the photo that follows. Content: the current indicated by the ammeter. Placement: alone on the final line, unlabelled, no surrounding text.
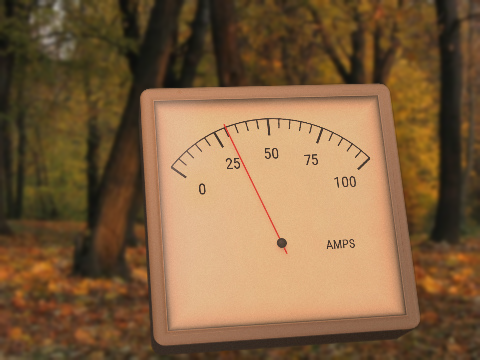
30 A
